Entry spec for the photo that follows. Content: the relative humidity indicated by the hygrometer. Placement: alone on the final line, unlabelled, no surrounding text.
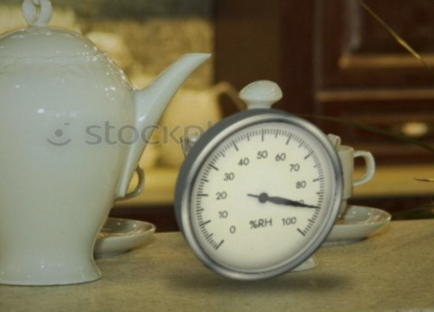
90 %
